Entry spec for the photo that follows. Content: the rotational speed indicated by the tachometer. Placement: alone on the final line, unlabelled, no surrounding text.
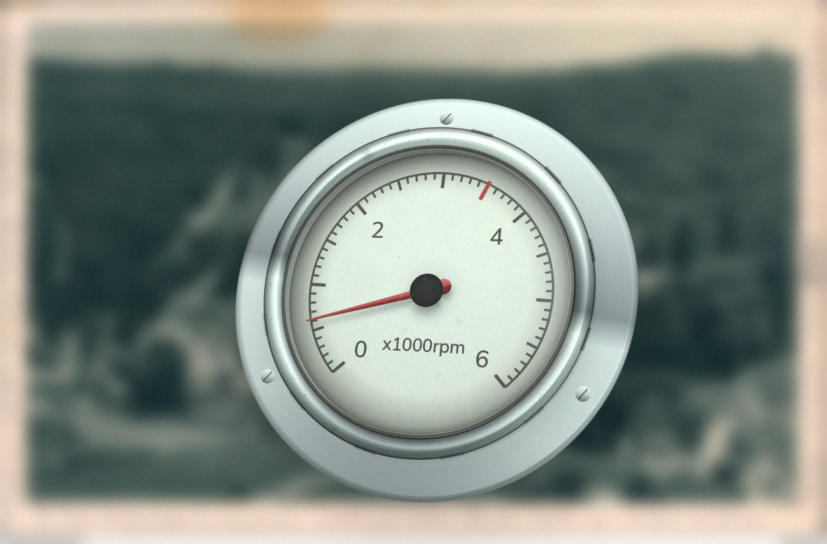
600 rpm
